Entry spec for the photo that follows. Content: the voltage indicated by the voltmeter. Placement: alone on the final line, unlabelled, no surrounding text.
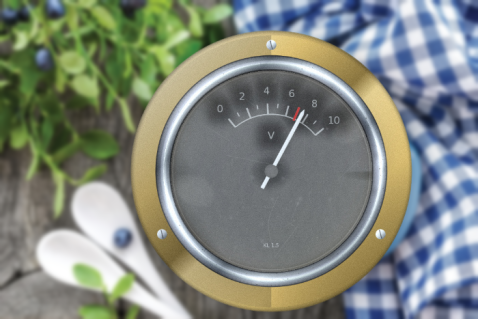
7.5 V
